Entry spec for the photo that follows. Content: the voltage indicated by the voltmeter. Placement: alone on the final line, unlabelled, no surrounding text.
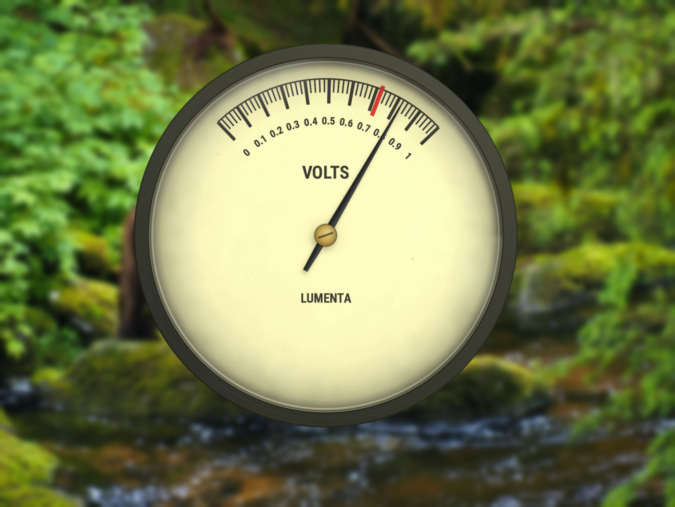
0.82 V
